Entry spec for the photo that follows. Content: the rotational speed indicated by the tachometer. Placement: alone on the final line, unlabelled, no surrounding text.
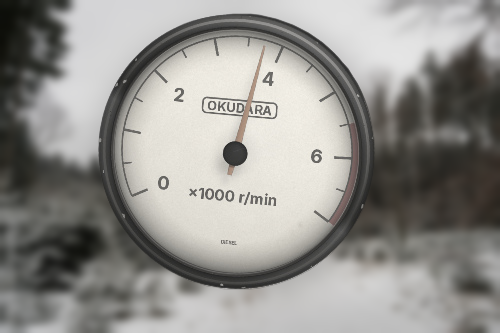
3750 rpm
